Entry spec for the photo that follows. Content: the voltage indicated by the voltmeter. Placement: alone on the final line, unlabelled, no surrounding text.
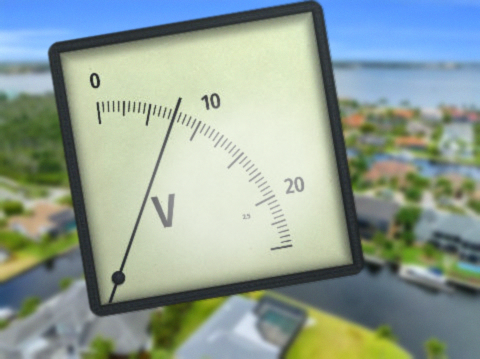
7.5 V
